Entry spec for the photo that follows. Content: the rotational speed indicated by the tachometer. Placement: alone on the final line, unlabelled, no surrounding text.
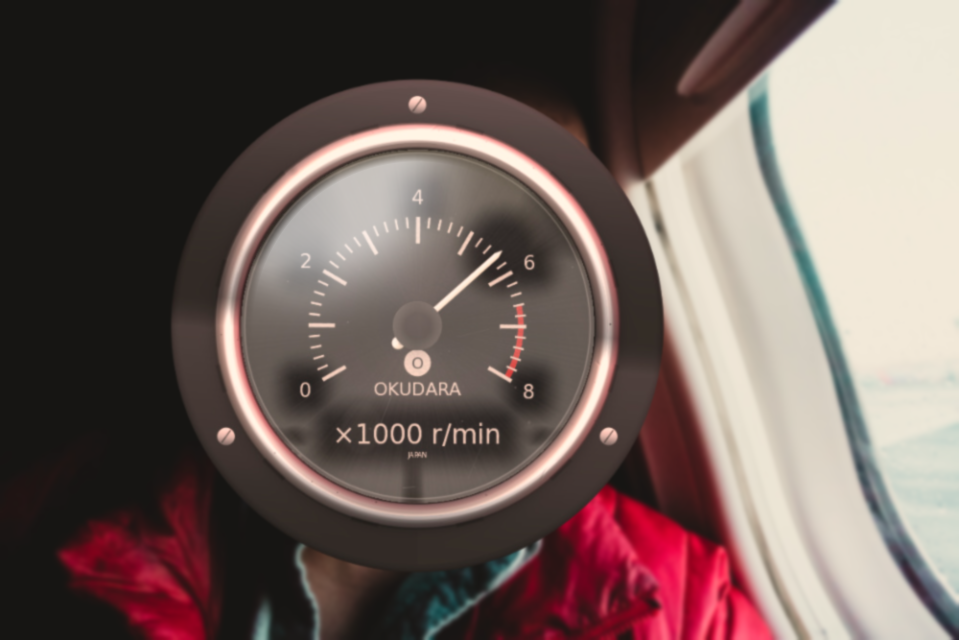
5600 rpm
